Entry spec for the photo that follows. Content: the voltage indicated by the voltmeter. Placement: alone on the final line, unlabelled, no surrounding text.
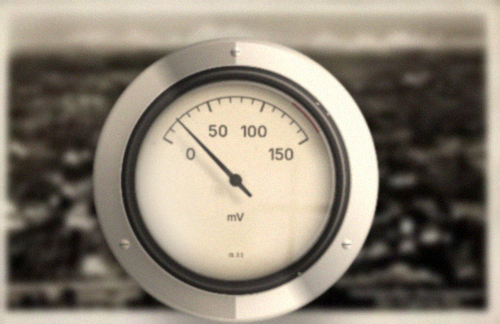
20 mV
